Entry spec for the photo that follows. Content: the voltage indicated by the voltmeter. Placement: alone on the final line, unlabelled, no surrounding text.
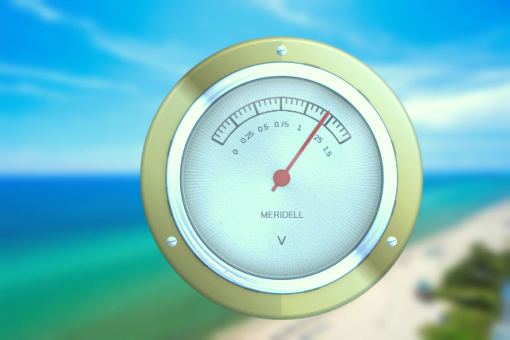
1.2 V
